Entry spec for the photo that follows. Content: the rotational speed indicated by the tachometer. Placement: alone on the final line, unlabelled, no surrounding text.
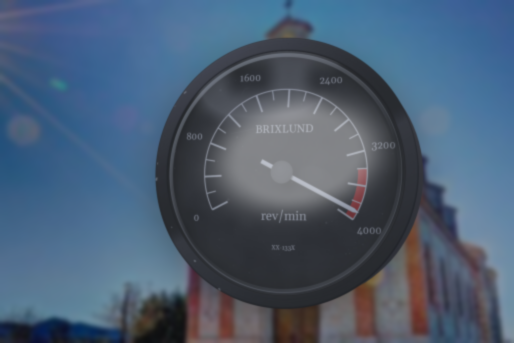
3900 rpm
